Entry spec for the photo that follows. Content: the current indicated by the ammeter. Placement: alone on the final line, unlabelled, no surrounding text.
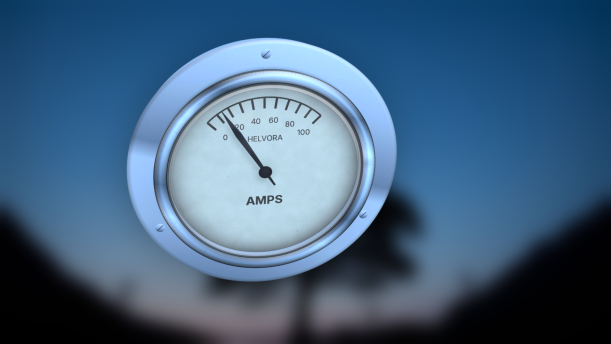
15 A
